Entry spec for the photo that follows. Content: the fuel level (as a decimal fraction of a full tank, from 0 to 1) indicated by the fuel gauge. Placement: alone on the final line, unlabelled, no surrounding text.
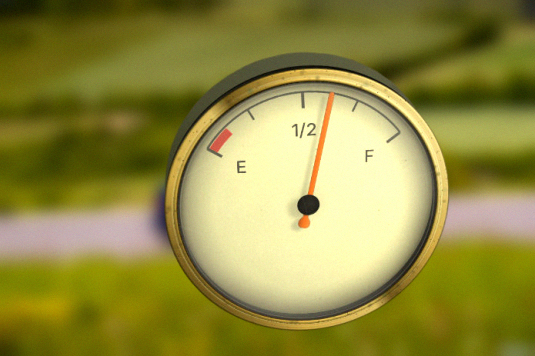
0.625
